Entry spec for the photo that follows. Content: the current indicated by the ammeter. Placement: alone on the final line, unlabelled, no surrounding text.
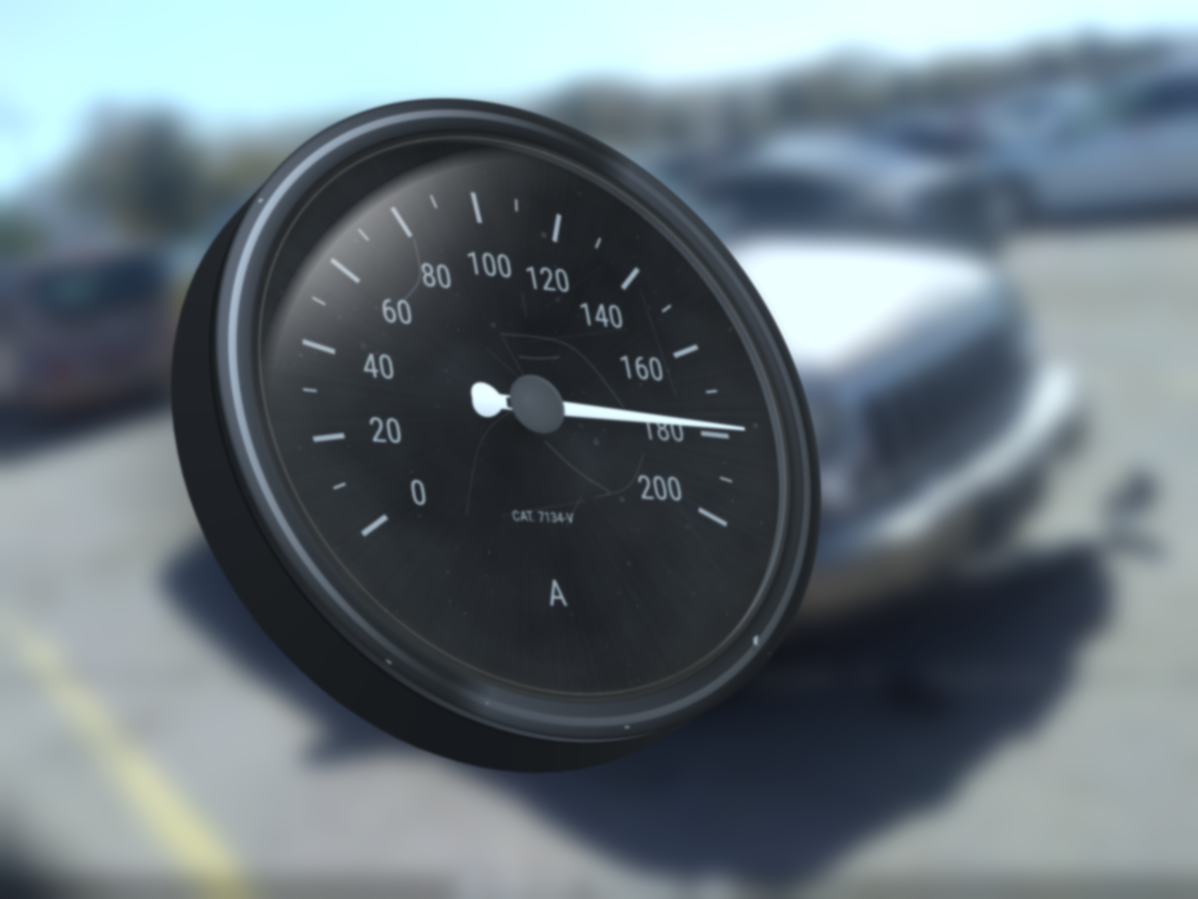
180 A
